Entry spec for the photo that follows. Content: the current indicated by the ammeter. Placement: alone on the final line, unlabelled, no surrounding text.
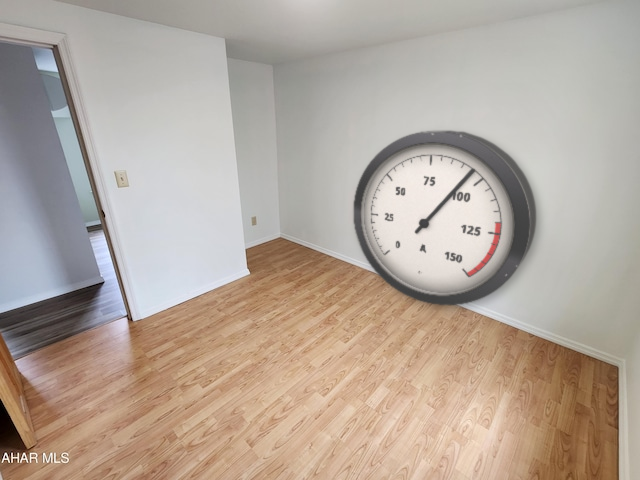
95 A
